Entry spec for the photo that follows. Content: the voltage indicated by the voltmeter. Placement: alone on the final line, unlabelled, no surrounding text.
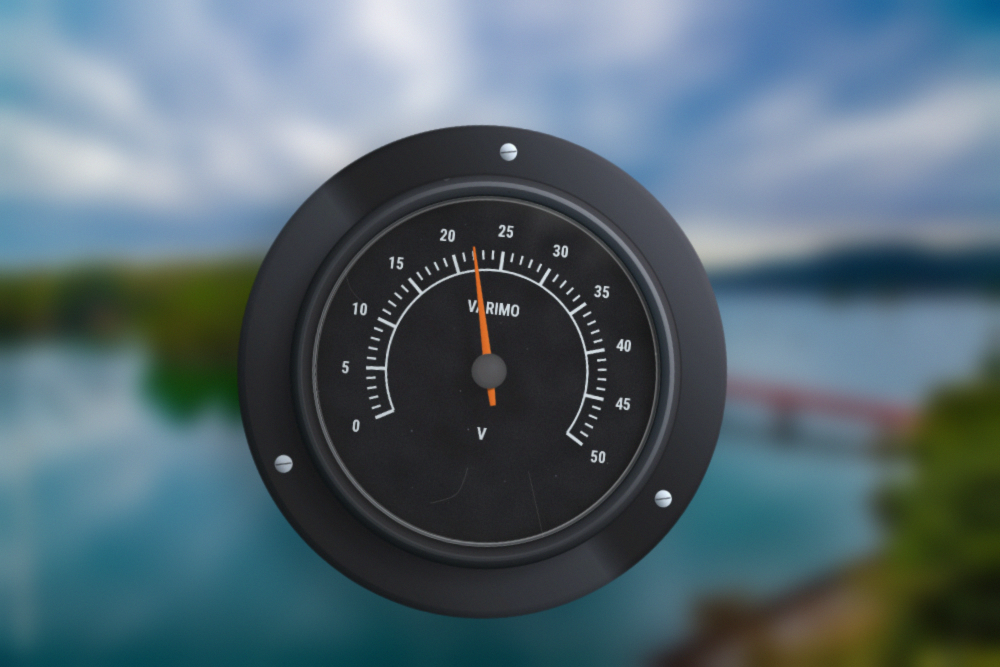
22 V
